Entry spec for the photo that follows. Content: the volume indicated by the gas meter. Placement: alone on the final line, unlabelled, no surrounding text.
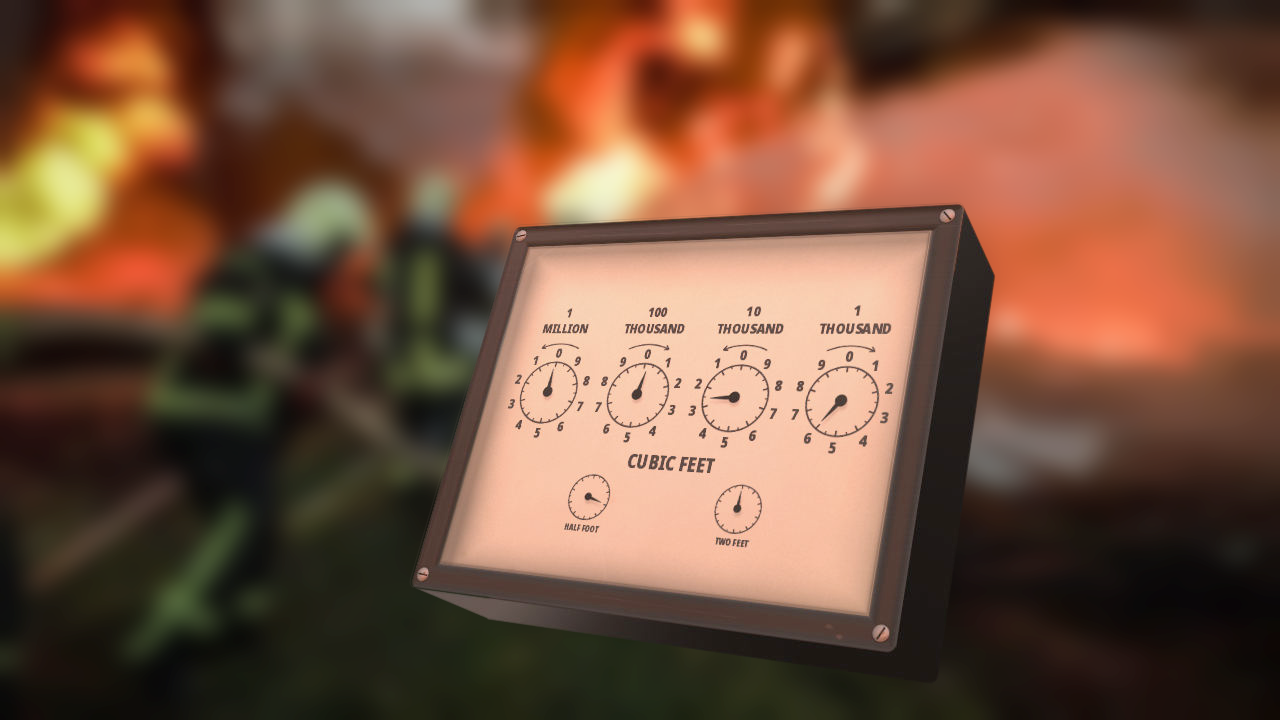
2600 ft³
